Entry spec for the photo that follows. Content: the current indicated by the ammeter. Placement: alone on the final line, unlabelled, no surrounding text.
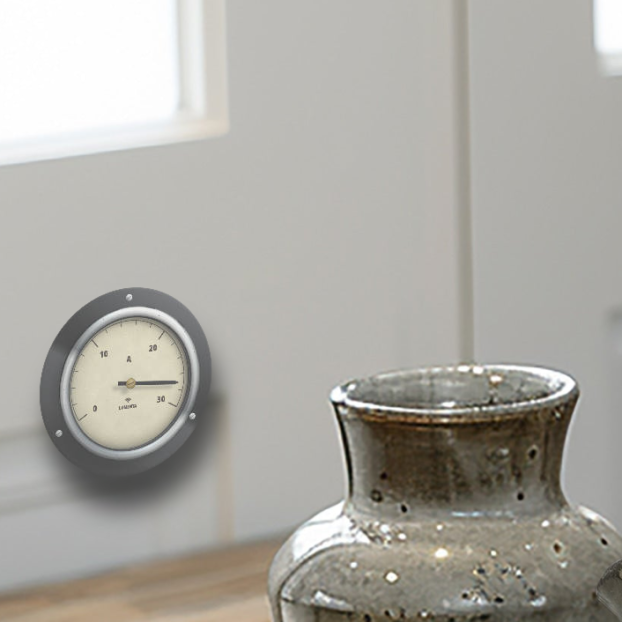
27 A
